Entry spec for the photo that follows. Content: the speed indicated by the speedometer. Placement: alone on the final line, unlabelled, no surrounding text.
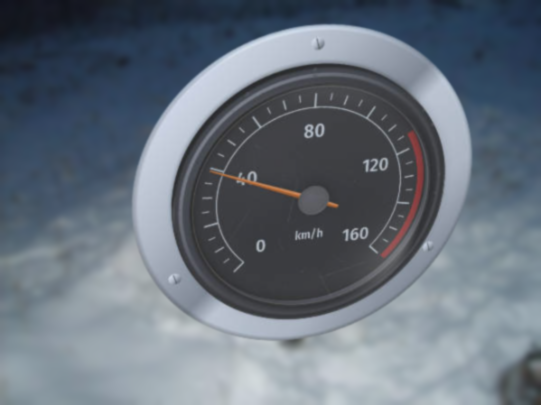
40 km/h
